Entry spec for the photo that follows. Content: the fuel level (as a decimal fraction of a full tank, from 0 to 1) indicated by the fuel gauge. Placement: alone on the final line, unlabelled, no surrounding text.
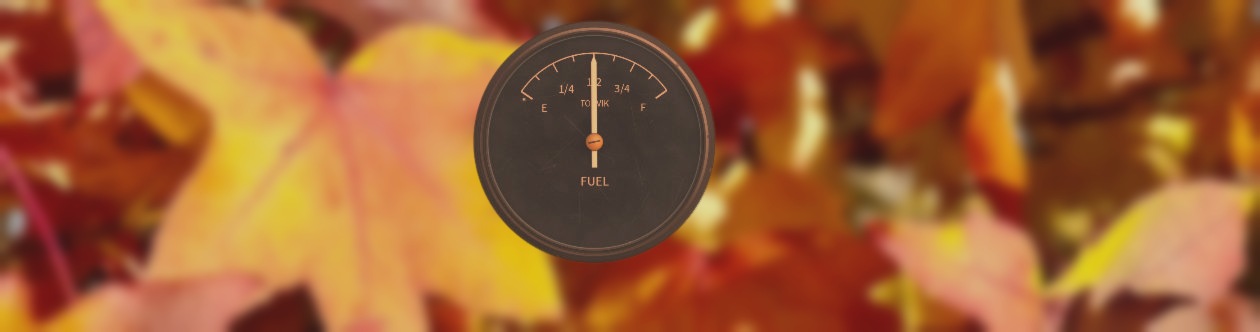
0.5
